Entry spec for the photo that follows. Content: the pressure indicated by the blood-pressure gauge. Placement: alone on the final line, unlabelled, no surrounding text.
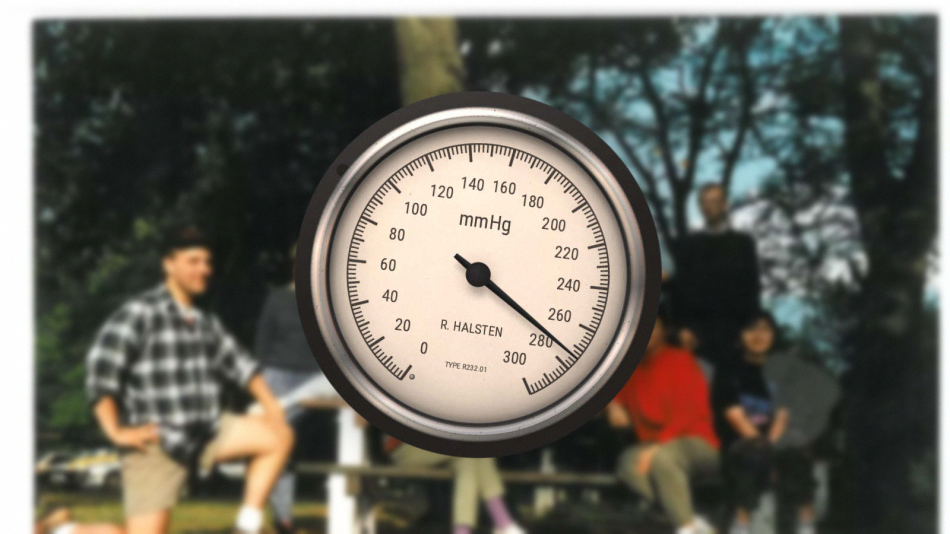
274 mmHg
